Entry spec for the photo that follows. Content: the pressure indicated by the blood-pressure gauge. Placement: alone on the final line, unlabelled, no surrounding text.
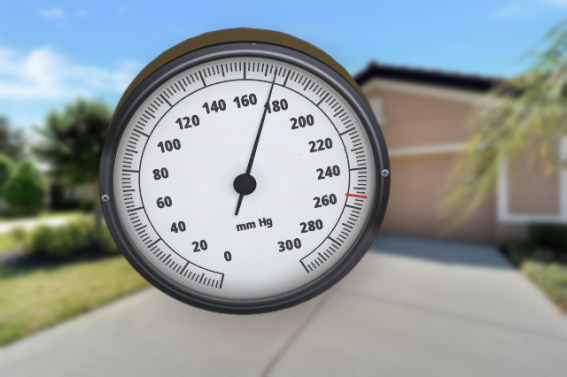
174 mmHg
